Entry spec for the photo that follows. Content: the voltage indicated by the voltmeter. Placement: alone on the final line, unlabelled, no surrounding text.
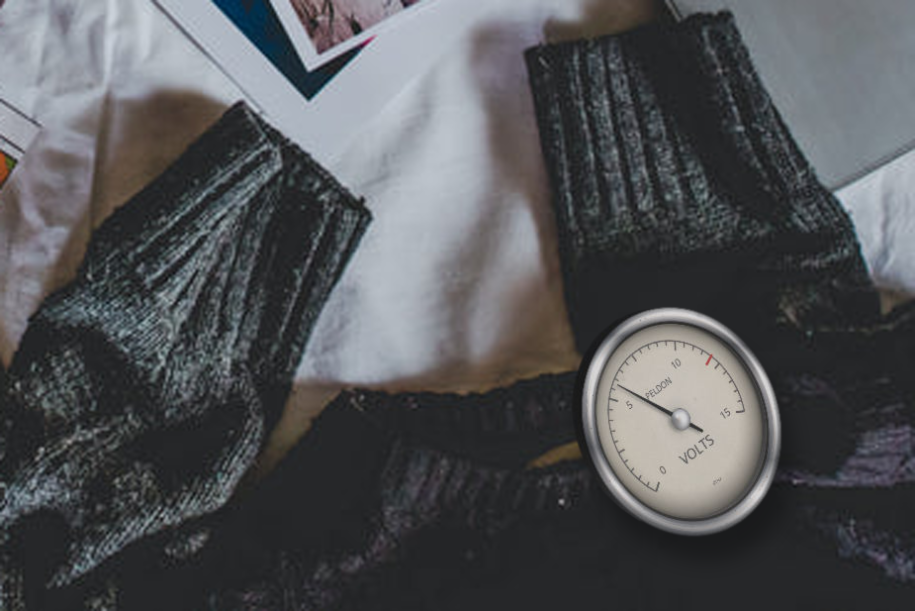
5.75 V
